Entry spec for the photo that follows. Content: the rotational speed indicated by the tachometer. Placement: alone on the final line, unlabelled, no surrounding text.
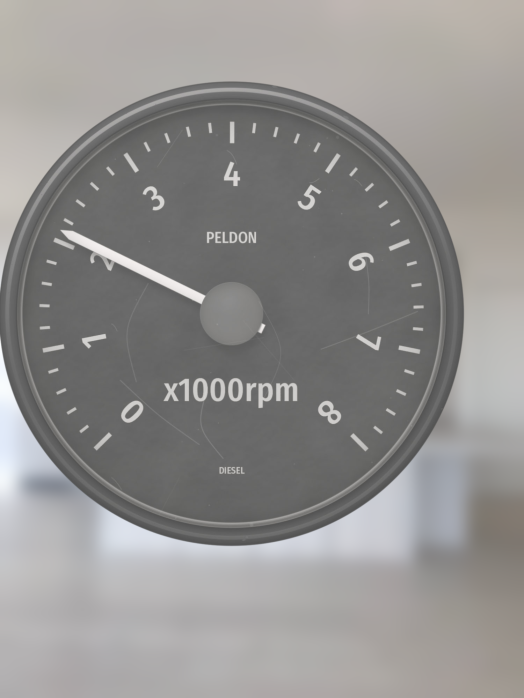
2100 rpm
